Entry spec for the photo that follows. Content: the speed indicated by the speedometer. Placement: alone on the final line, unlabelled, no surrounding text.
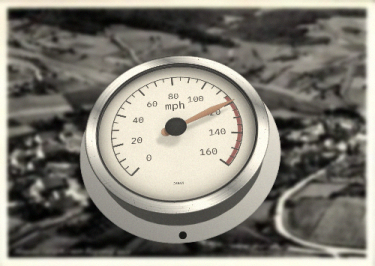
120 mph
